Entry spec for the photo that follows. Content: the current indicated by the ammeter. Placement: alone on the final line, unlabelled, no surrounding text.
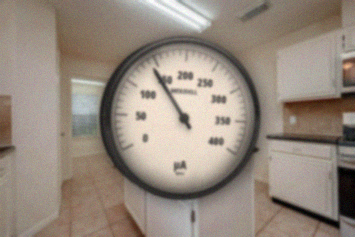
140 µA
